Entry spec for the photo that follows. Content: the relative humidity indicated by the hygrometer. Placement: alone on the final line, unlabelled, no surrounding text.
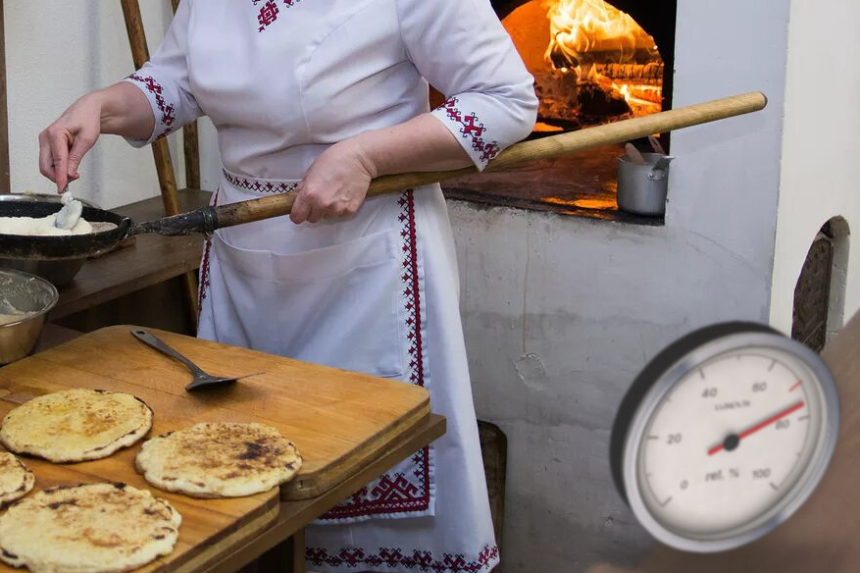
75 %
